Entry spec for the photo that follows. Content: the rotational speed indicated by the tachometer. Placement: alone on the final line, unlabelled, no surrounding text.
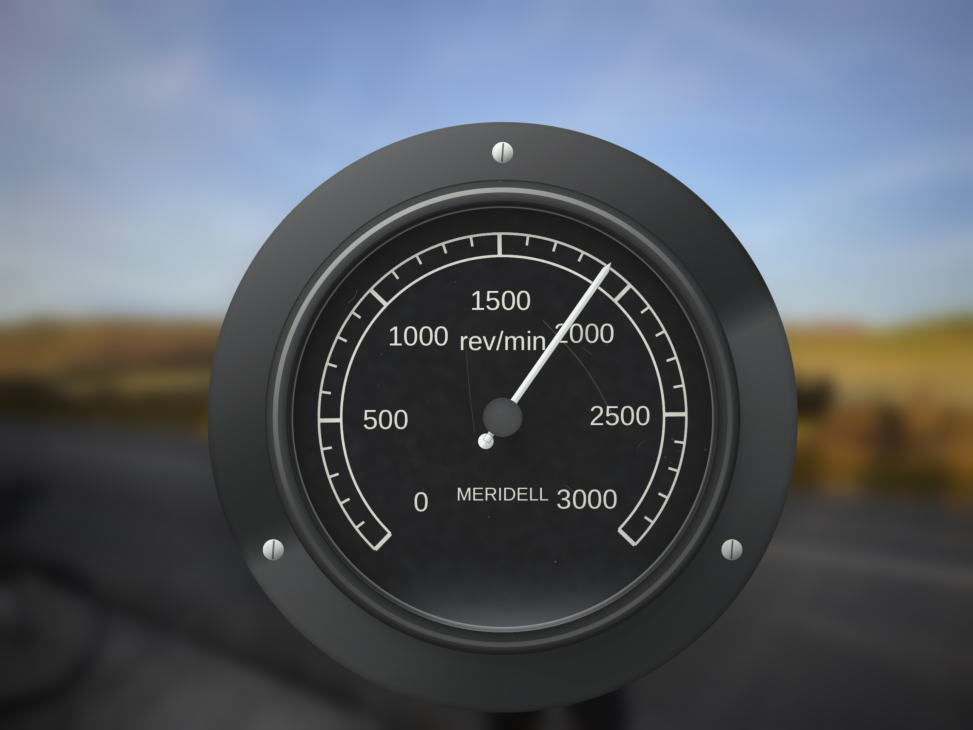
1900 rpm
